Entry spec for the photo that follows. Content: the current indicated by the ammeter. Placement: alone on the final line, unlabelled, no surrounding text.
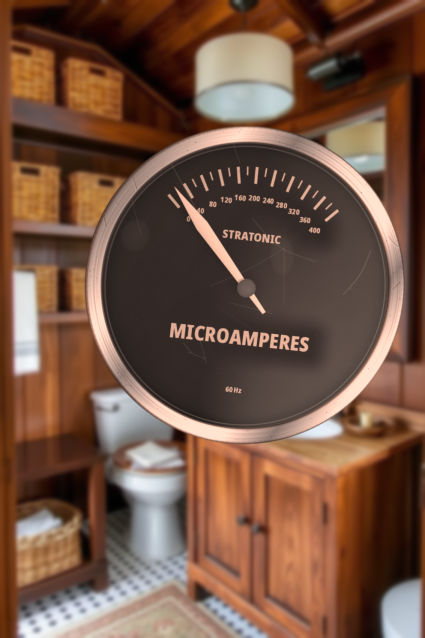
20 µA
